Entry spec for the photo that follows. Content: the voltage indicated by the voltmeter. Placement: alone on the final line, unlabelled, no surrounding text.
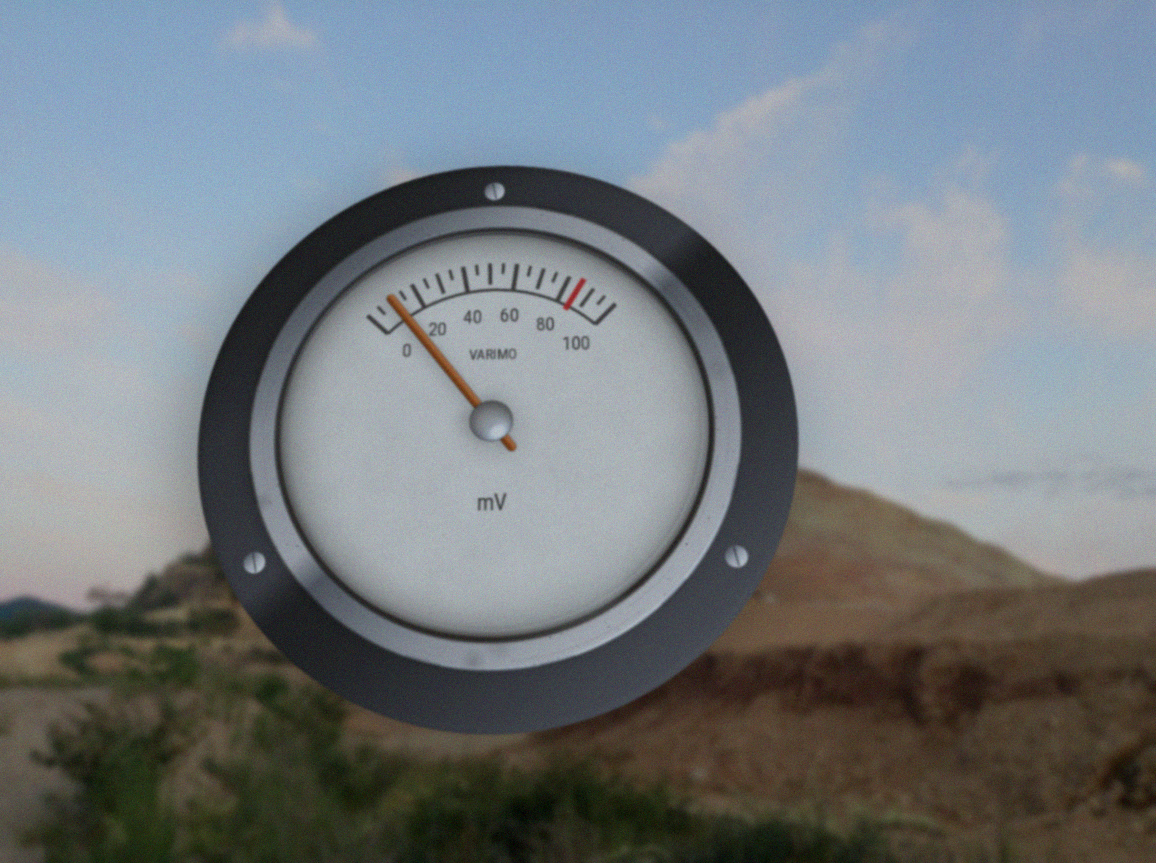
10 mV
